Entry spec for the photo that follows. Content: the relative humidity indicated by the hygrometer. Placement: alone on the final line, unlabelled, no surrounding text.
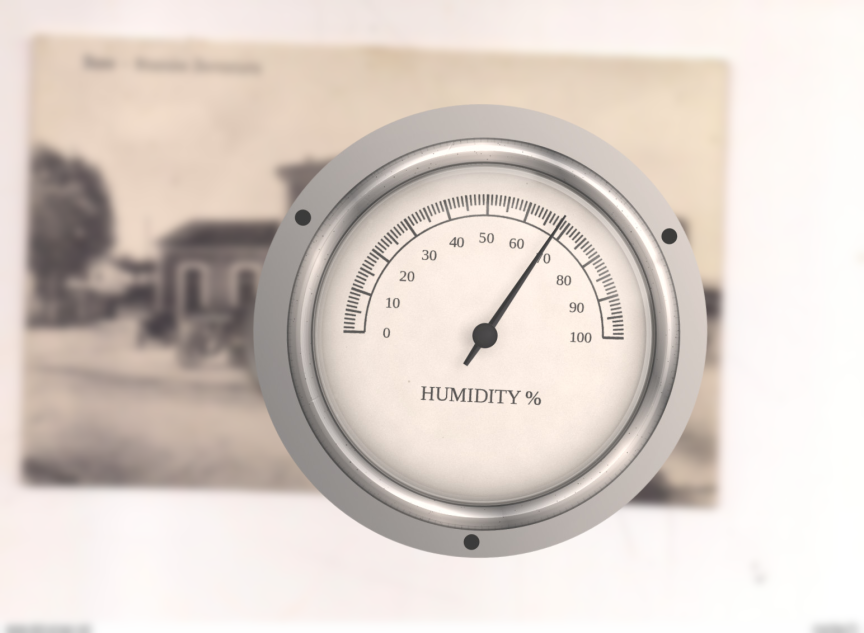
68 %
